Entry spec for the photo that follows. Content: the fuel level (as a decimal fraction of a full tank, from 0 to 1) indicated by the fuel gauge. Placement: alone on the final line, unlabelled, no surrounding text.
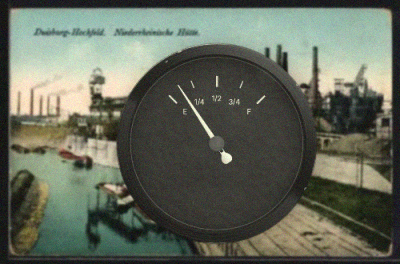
0.125
